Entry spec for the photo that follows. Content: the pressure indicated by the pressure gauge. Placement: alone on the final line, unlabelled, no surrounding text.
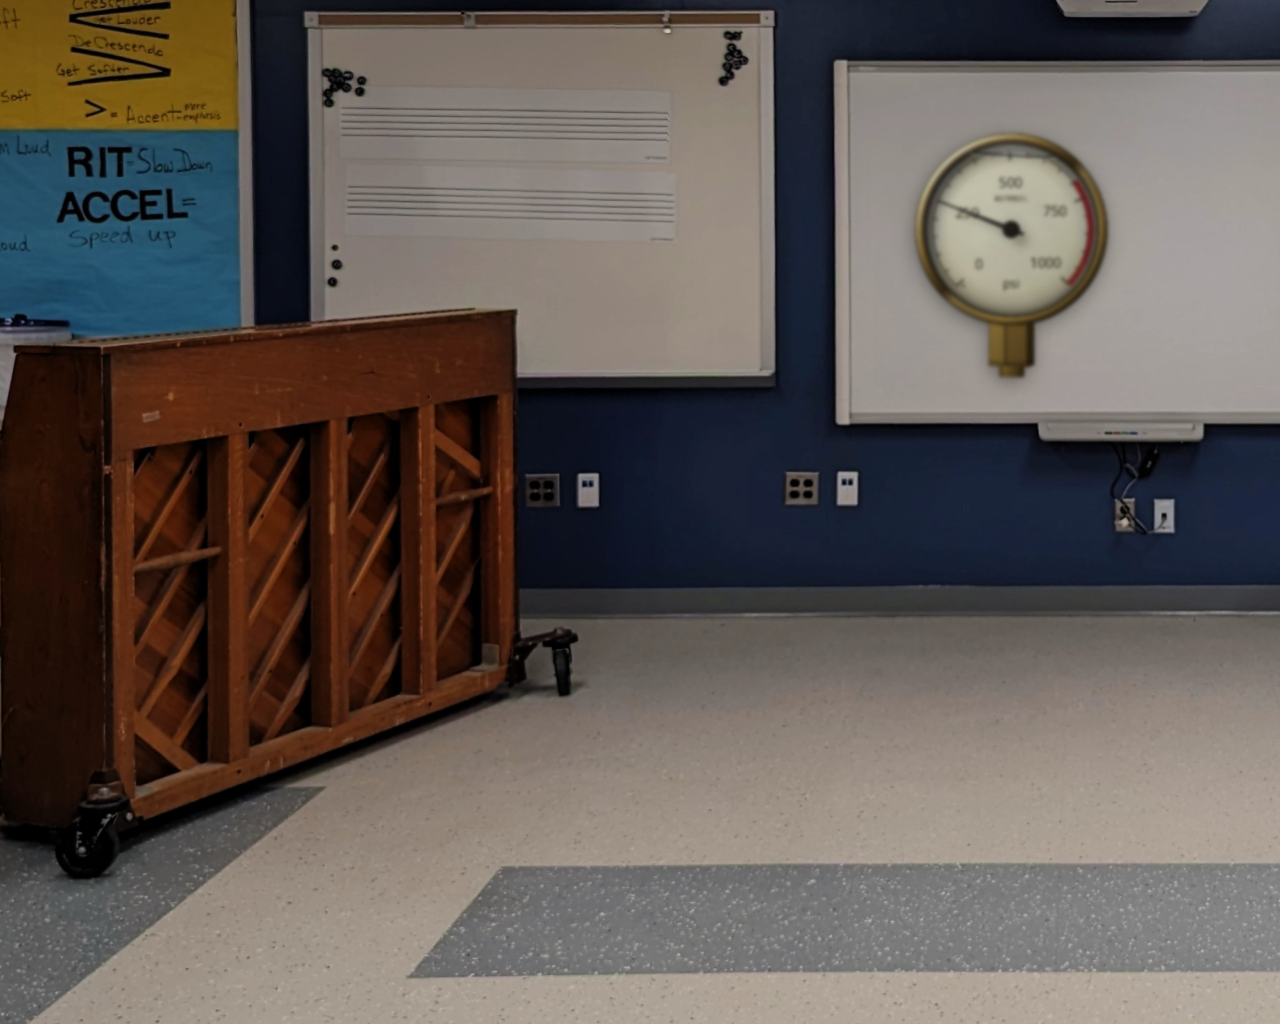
250 psi
